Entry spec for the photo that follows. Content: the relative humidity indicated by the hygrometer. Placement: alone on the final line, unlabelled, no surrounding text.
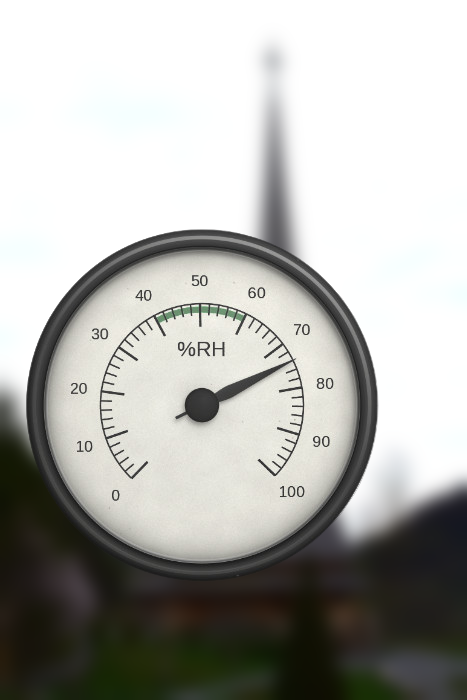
74 %
